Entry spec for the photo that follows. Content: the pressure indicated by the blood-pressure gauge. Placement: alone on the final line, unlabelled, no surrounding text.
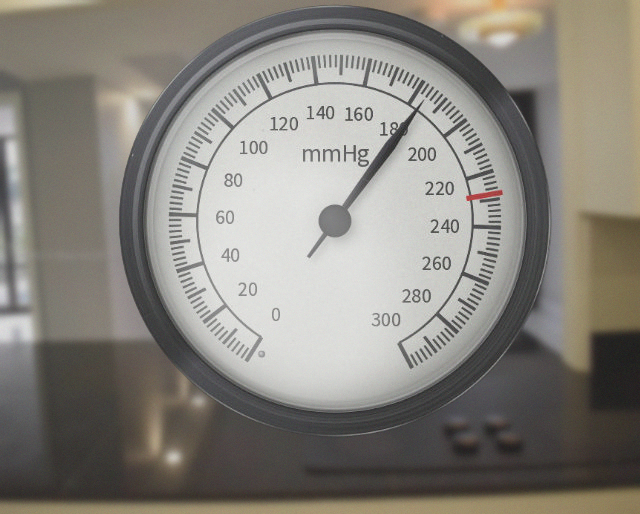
184 mmHg
